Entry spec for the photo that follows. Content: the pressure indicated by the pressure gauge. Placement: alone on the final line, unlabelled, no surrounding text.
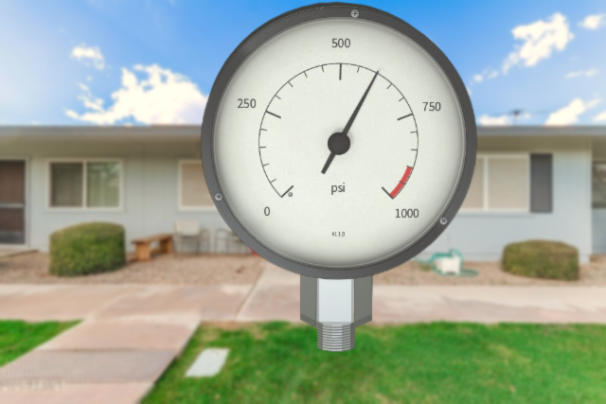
600 psi
